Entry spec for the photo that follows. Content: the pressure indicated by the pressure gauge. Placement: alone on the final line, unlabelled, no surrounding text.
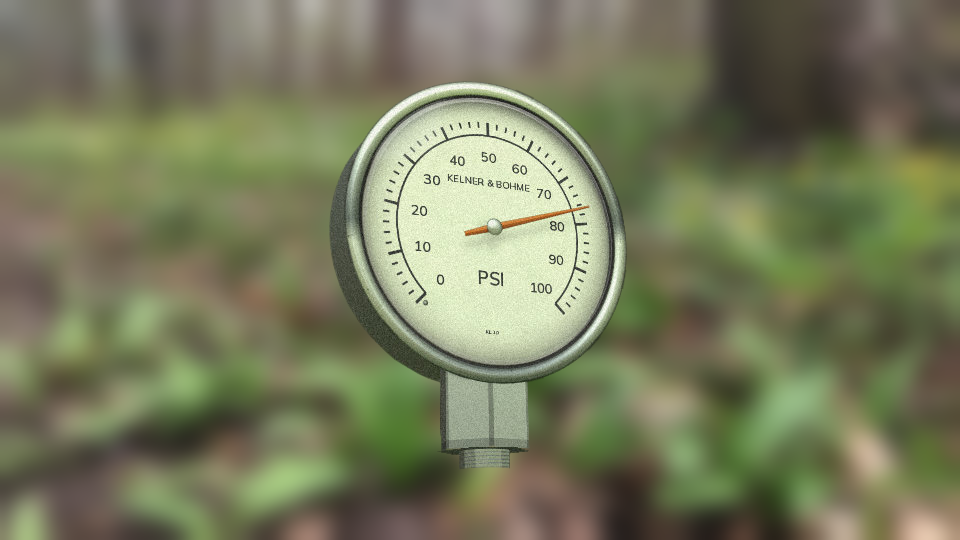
77 psi
